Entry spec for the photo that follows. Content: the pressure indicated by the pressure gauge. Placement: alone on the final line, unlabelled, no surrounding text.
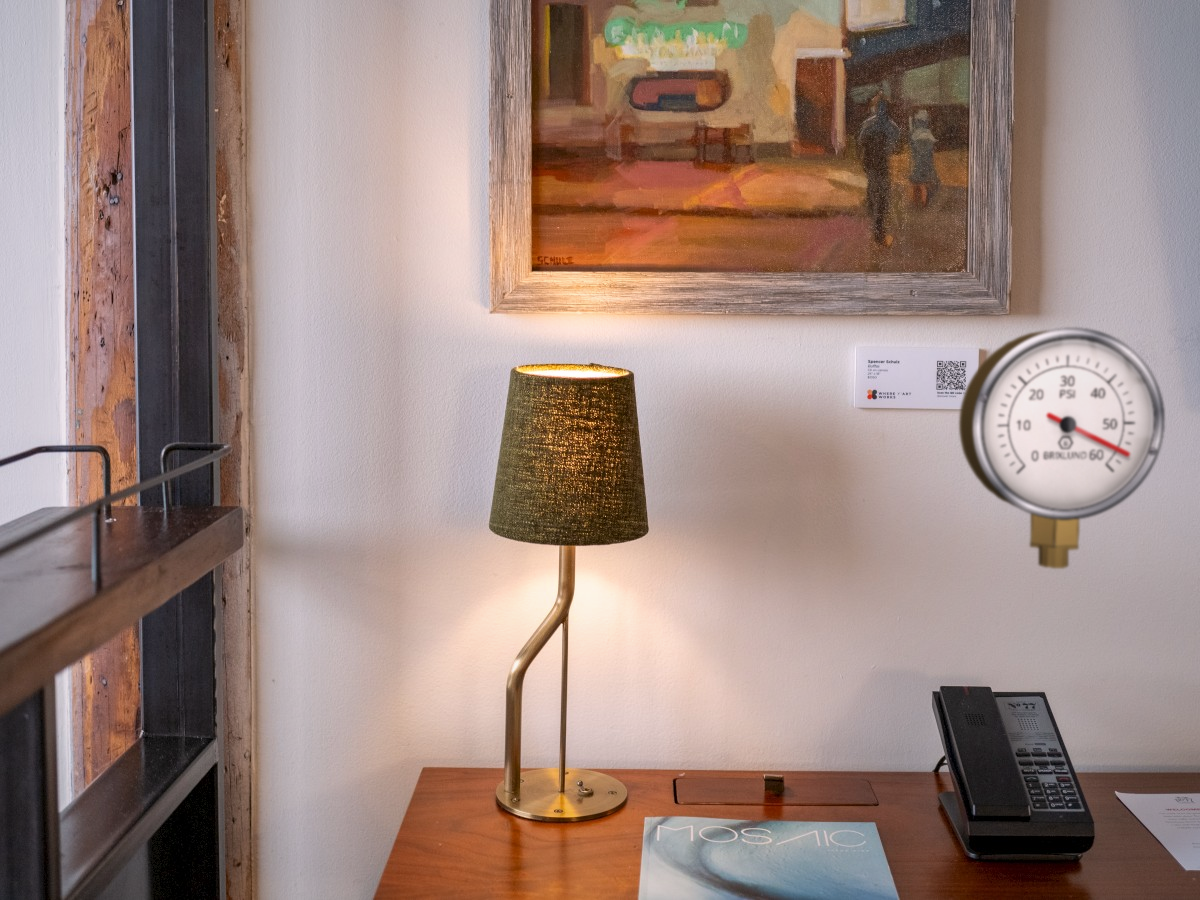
56 psi
